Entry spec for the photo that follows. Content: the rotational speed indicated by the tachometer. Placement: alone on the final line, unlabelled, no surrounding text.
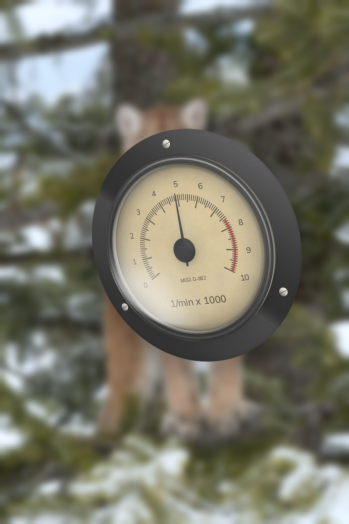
5000 rpm
